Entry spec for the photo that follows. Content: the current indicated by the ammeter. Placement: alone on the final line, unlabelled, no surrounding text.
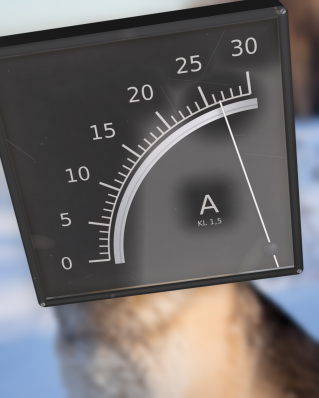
26.5 A
